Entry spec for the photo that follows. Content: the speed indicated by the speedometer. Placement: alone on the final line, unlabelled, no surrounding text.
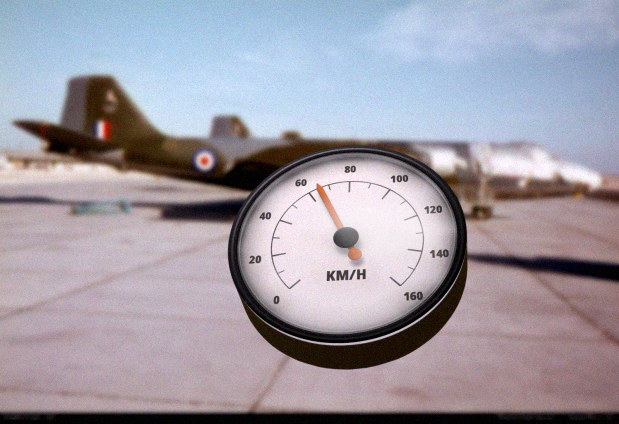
65 km/h
